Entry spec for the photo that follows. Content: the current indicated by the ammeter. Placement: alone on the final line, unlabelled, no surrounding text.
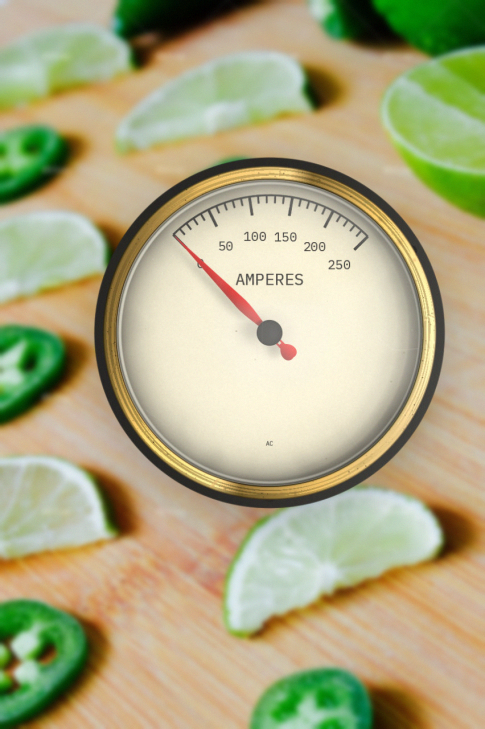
0 A
